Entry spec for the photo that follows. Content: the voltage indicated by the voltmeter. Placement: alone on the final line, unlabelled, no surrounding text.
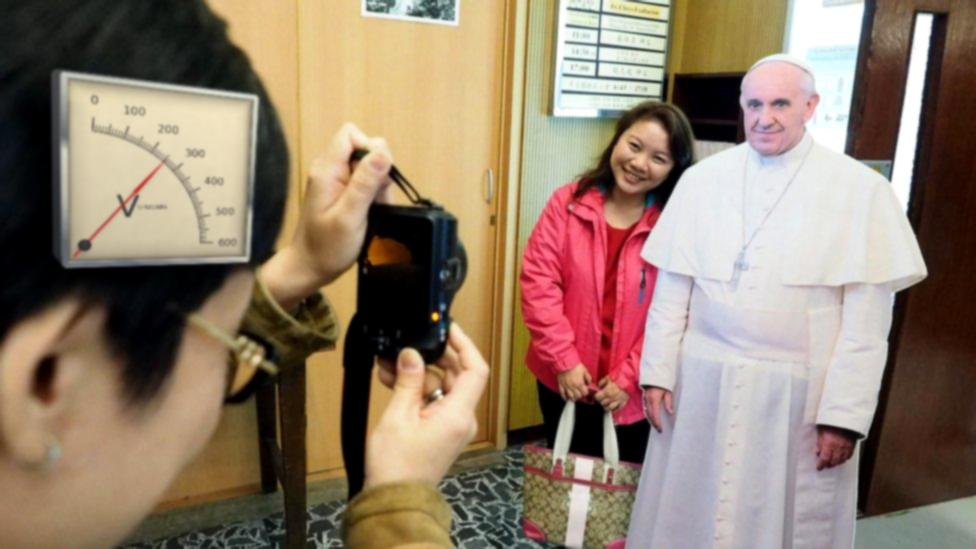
250 V
